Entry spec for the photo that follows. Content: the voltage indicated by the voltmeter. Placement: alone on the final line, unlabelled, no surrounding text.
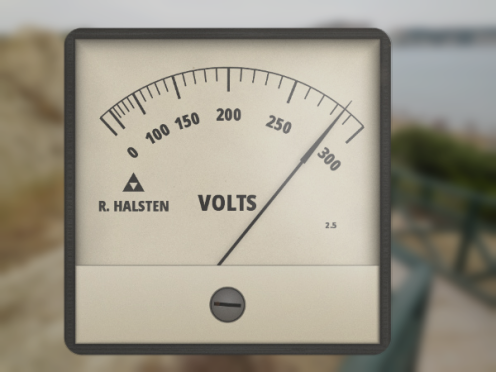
285 V
